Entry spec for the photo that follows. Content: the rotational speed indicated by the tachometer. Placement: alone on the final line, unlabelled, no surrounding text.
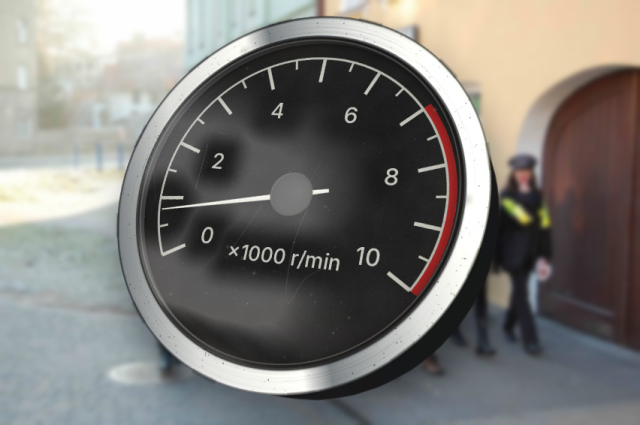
750 rpm
